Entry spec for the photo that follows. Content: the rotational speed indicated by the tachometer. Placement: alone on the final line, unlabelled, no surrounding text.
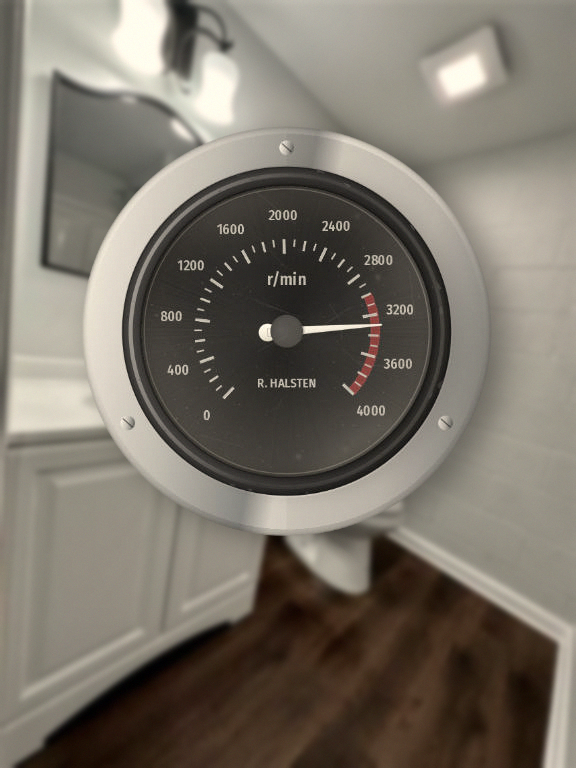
3300 rpm
